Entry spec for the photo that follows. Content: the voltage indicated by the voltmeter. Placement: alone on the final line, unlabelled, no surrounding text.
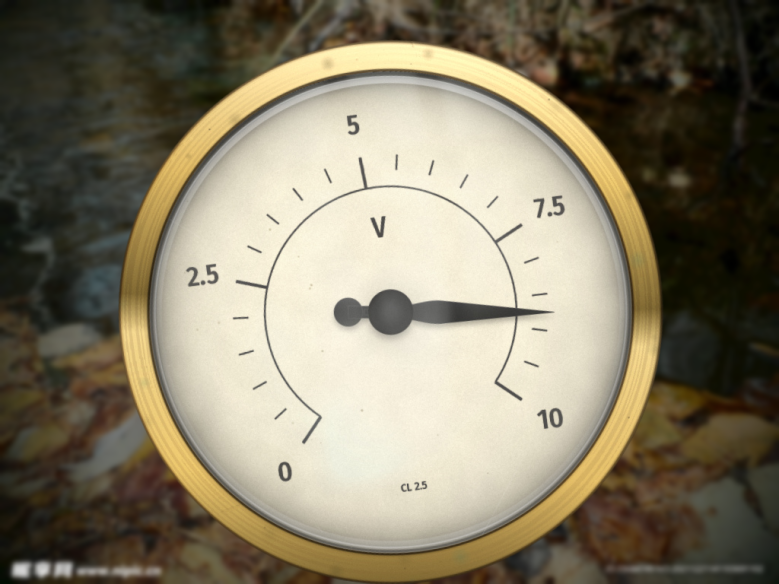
8.75 V
